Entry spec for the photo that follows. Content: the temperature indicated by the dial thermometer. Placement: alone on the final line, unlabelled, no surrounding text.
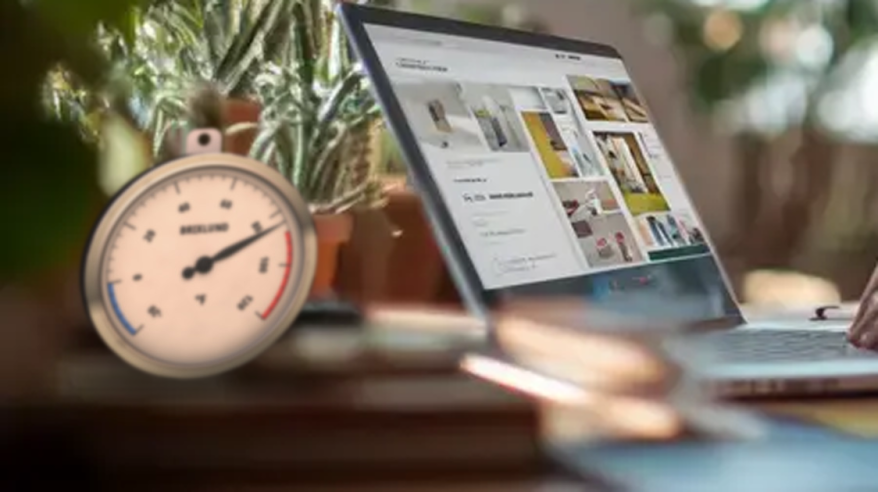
84 °F
